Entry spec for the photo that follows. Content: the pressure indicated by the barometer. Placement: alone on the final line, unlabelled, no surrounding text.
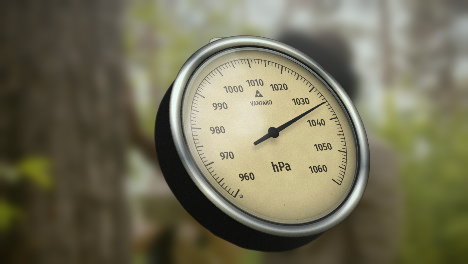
1035 hPa
